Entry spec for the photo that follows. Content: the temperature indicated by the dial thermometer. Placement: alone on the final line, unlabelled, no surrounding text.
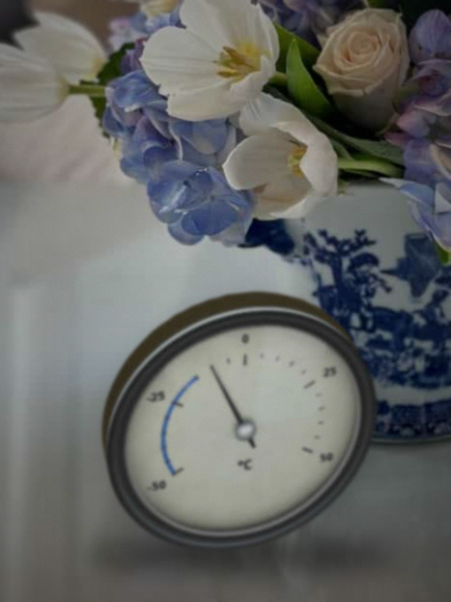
-10 °C
